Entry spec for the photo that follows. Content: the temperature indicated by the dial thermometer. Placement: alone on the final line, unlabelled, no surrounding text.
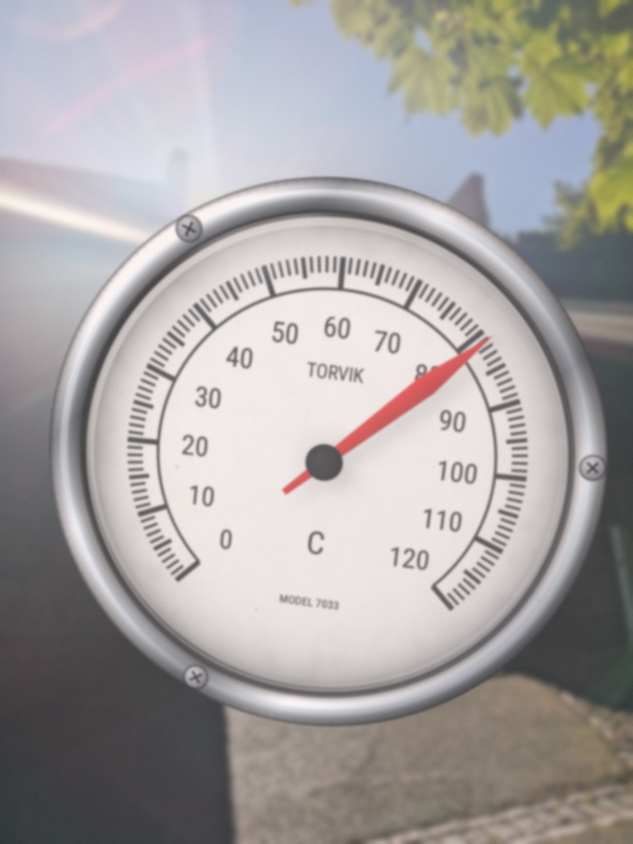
81 °C
